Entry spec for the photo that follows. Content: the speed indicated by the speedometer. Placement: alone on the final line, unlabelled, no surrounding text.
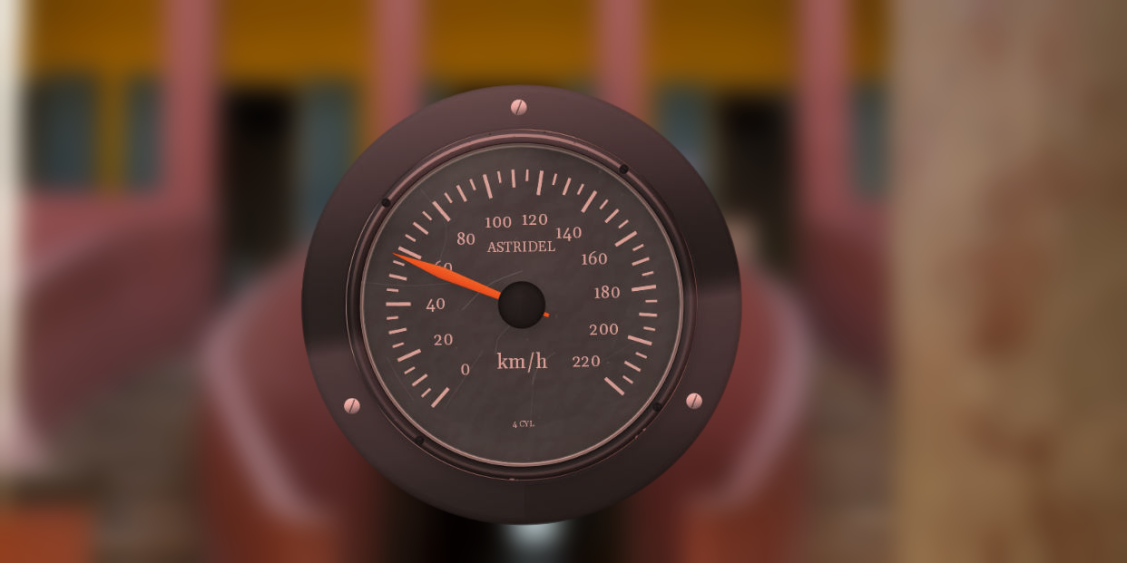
57.5 km/h
